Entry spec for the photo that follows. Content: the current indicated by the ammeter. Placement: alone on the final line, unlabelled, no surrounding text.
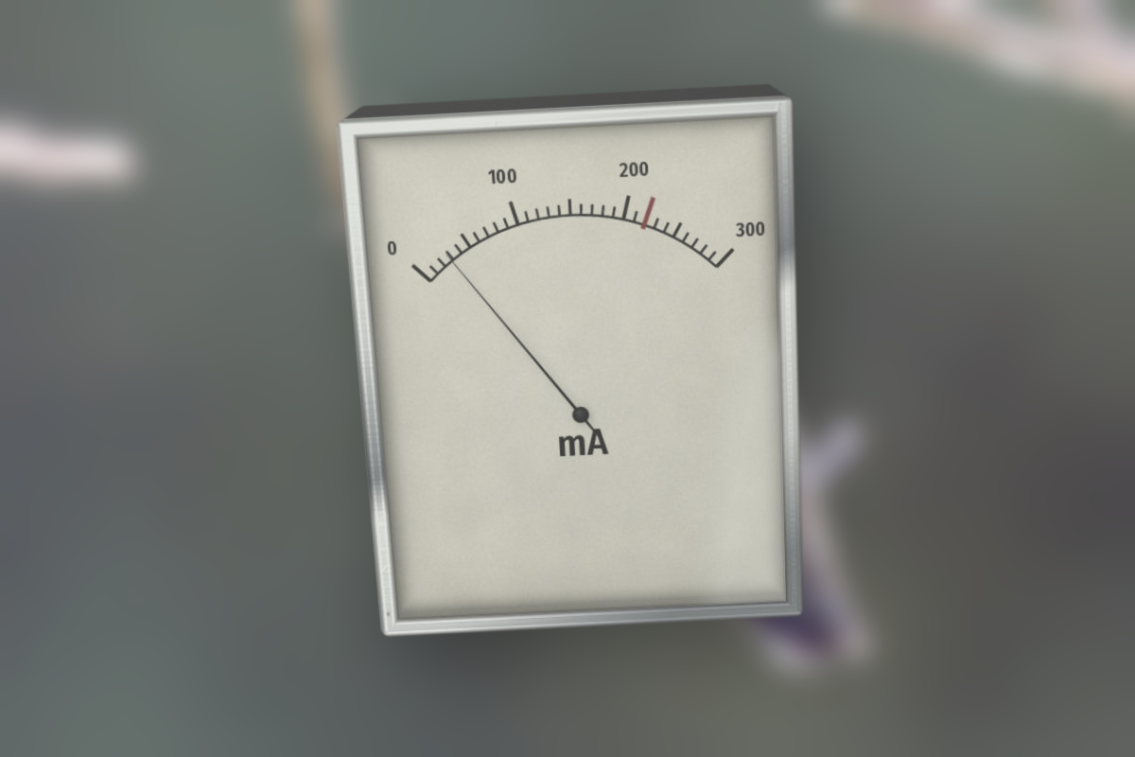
30 mA
